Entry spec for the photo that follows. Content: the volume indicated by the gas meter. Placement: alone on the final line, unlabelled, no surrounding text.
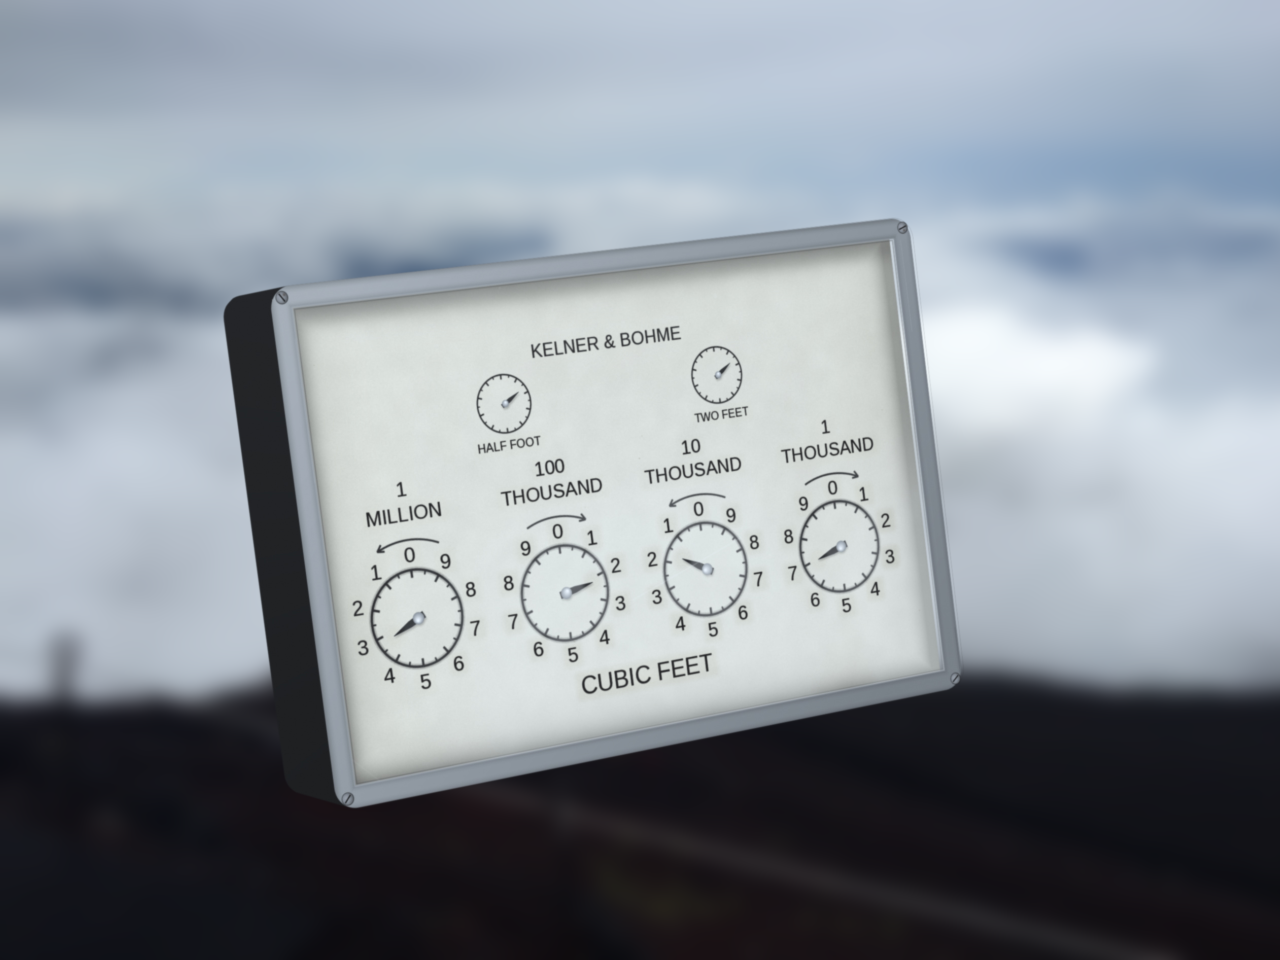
321700 ft³
